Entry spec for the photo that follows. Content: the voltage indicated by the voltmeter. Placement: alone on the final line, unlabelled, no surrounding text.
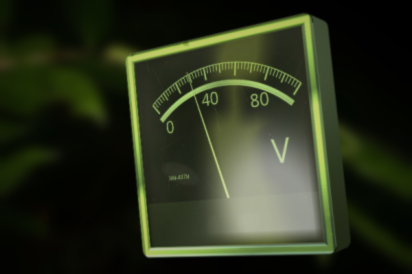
30 V
